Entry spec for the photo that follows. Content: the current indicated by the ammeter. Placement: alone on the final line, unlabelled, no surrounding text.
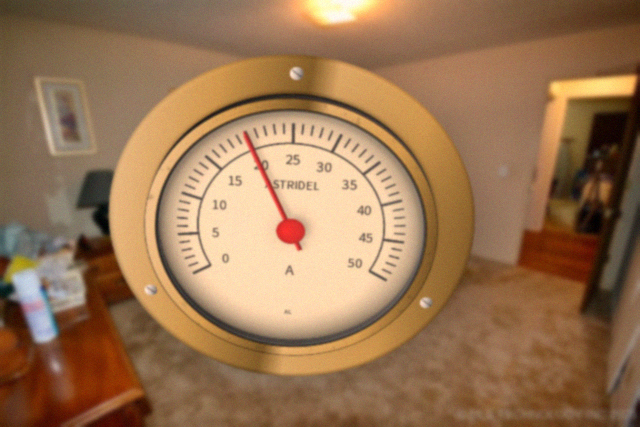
20 A
